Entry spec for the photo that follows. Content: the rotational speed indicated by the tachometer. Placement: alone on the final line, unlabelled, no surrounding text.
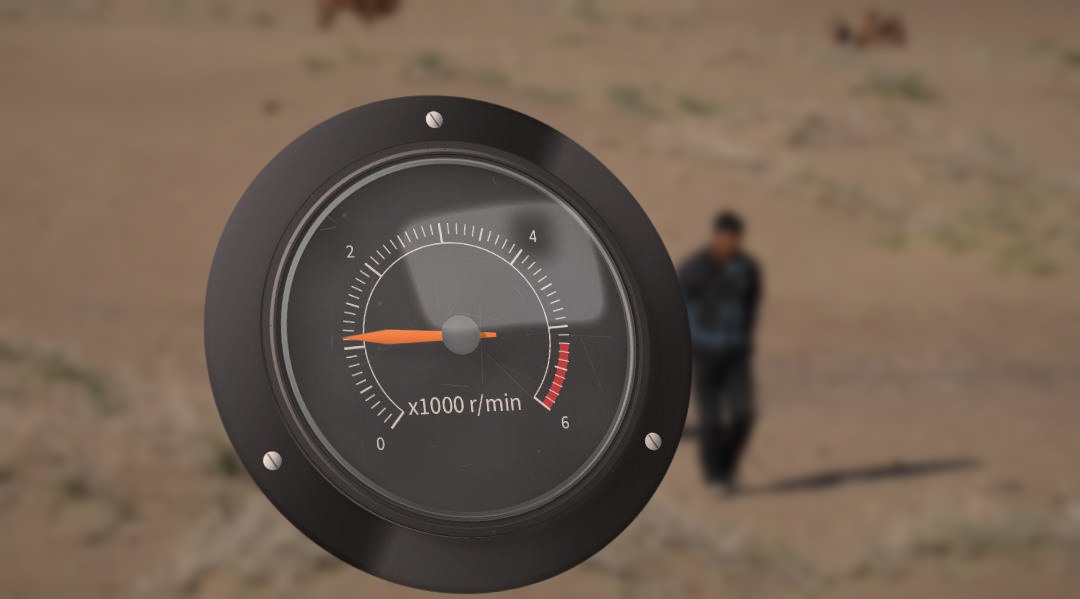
1100 rpm
